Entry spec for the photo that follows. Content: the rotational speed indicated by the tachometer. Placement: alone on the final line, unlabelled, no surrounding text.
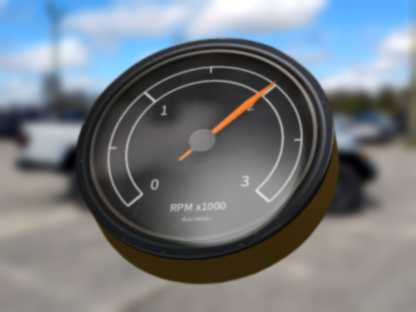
2000 rpm
